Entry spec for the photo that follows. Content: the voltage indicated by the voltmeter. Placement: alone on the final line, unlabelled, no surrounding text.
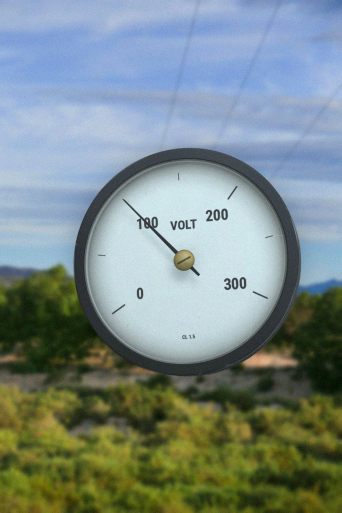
100 V
